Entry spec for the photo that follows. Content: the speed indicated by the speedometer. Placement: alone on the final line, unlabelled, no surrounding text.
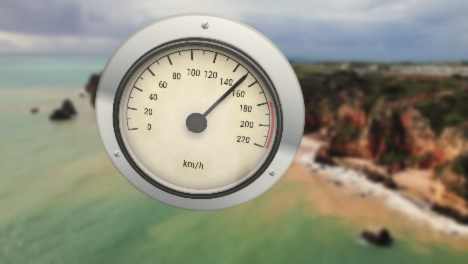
150 km/h
